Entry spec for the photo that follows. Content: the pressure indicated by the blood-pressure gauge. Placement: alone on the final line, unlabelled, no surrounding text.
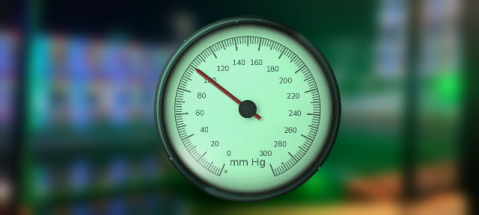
100 mmHg
